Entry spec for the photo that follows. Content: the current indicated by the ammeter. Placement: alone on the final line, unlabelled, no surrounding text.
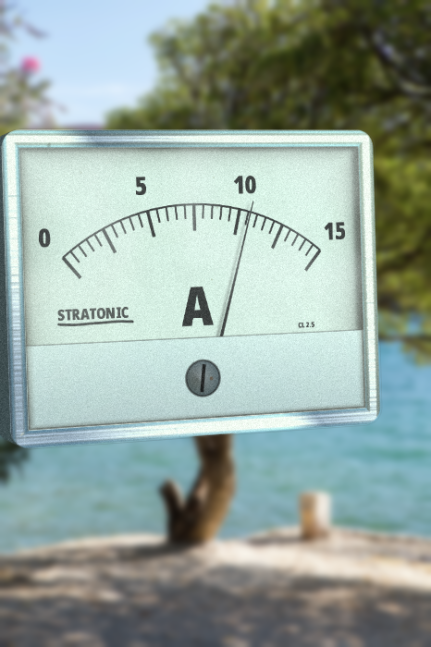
10.5 A
